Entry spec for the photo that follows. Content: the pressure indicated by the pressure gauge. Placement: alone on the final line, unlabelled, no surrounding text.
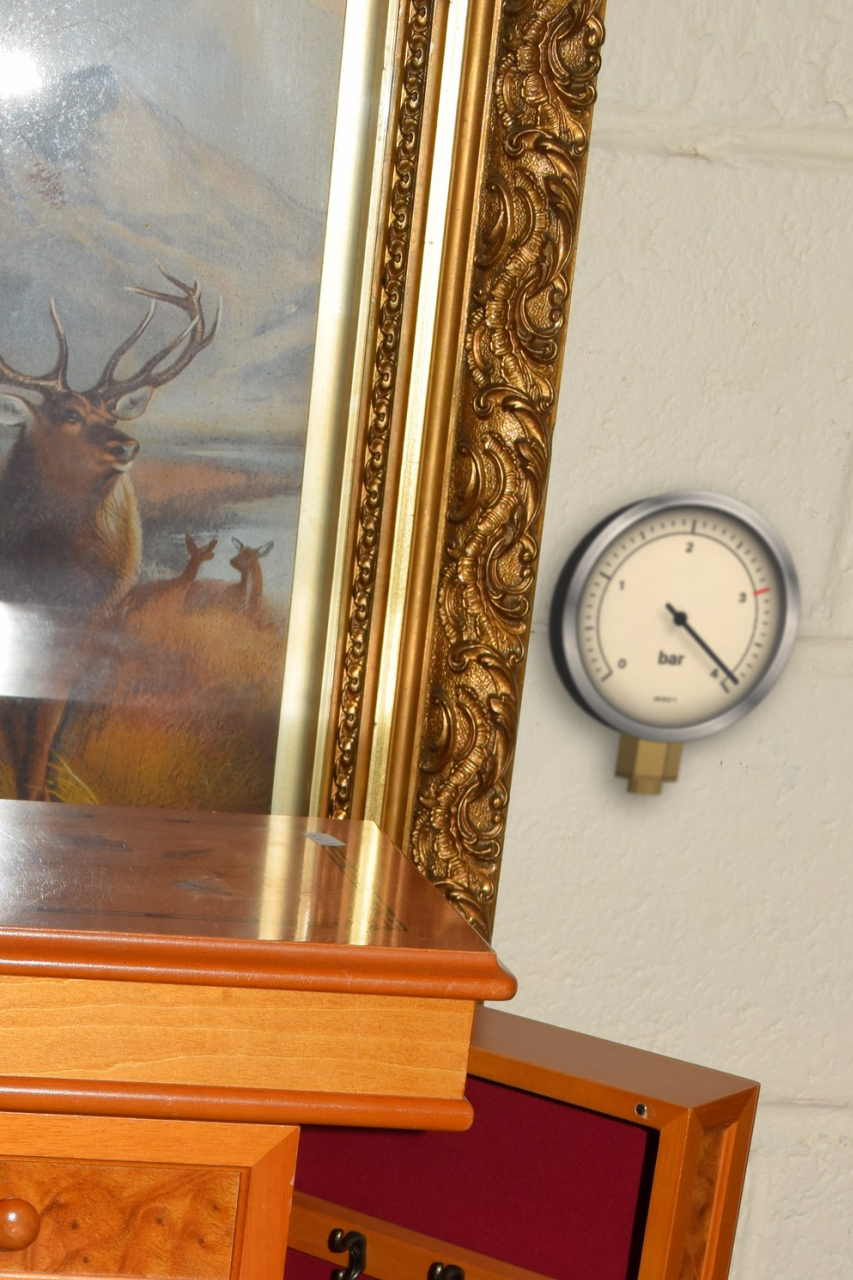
3.9 bar
